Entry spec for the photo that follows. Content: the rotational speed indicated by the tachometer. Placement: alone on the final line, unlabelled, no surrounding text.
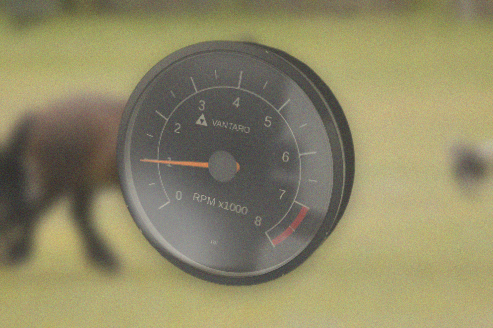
1000 rpm
